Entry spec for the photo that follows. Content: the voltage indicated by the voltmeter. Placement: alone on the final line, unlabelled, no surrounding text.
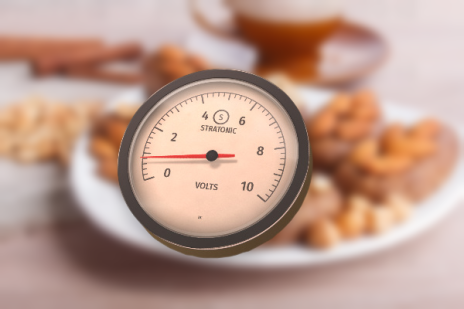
0.8 V
